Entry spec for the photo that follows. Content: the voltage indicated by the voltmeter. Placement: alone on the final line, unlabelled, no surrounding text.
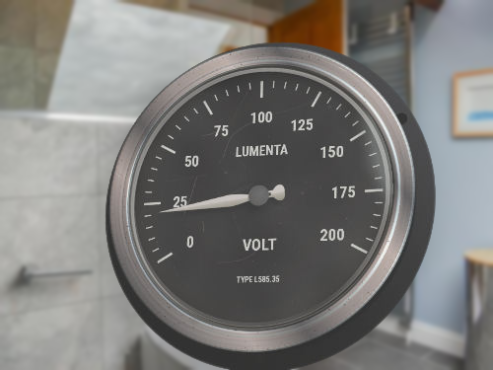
20 V
